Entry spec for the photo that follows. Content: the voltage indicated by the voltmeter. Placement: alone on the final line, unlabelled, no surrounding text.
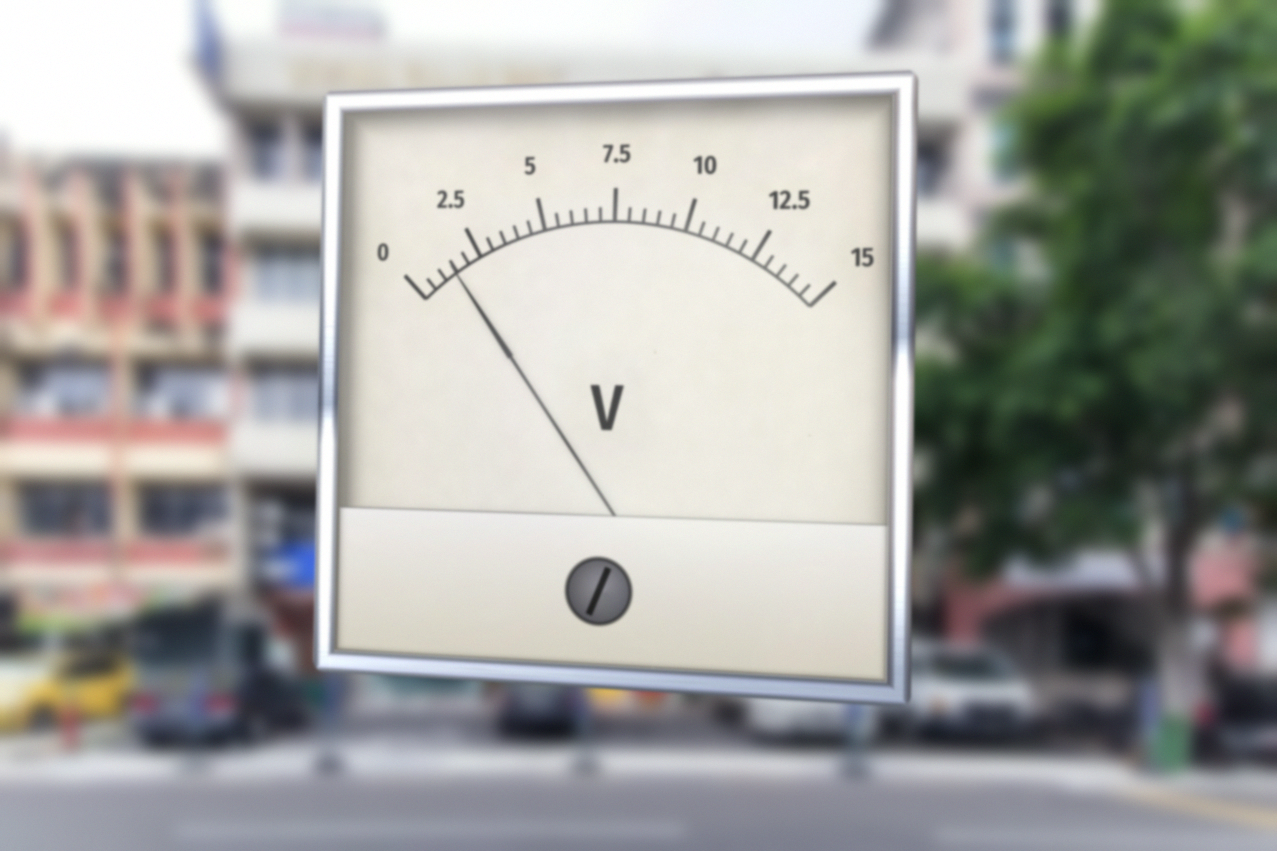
1.5 V
